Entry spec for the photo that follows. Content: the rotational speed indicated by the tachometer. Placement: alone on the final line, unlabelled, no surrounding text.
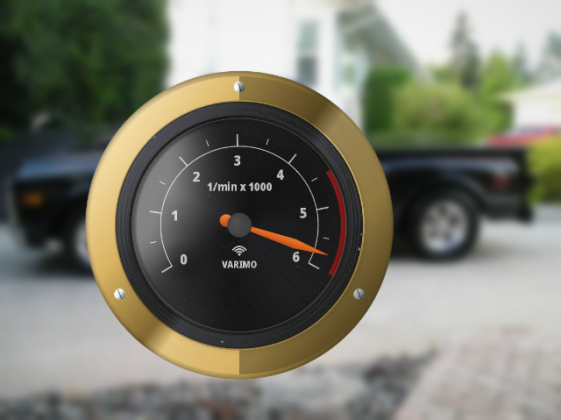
5750 rpm
